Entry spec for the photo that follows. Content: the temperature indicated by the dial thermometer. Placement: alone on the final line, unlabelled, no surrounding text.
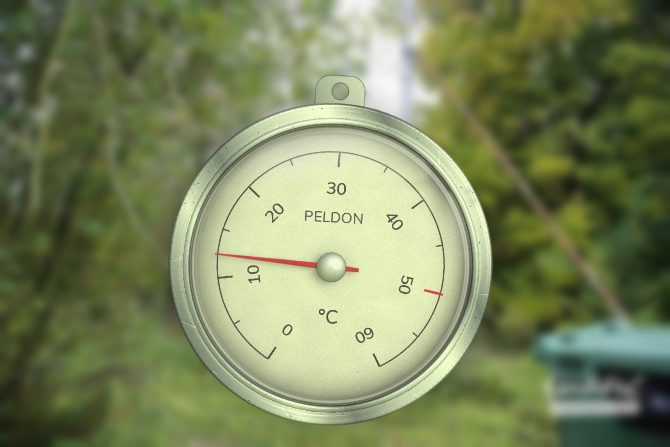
12.5 °C
